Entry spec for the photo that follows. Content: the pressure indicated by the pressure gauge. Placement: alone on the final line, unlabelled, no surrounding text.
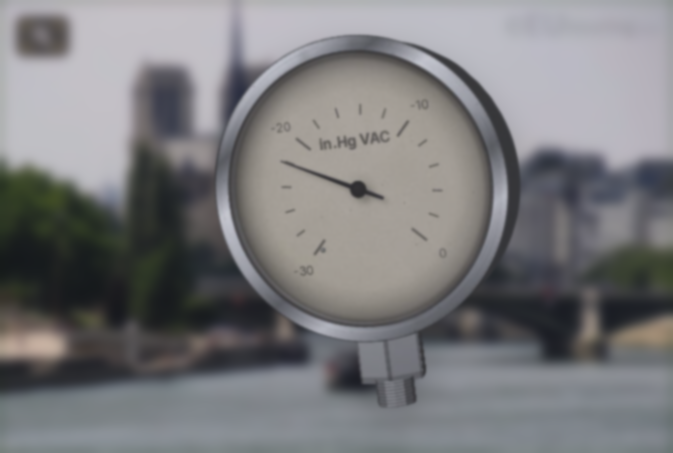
-22 inHg
